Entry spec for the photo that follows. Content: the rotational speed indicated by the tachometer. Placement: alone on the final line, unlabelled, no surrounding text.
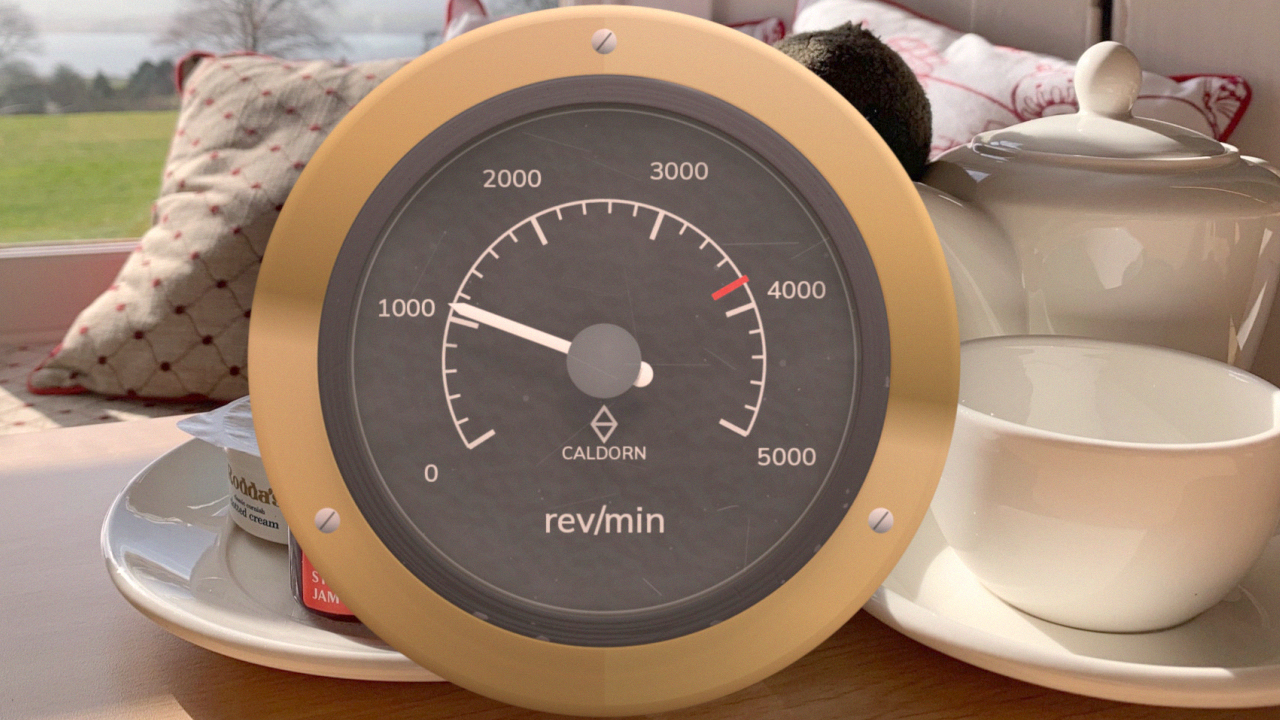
1100 rpm
